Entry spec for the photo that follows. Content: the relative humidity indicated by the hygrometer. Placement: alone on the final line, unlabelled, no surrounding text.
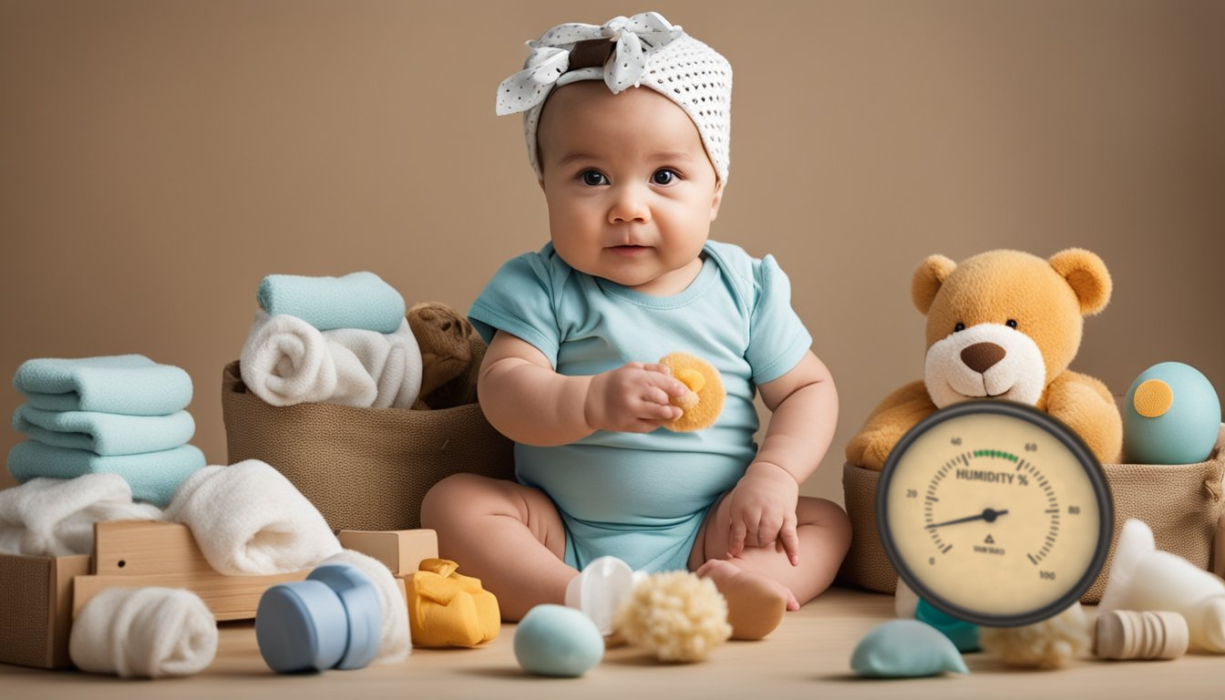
10 %
